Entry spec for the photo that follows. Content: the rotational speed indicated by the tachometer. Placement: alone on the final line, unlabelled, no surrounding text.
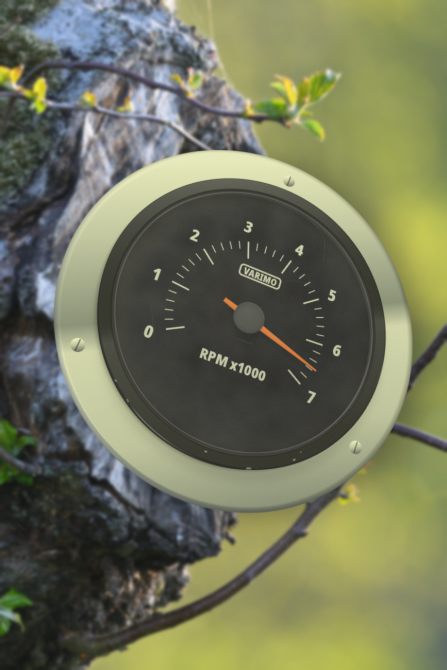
6600 rpm
